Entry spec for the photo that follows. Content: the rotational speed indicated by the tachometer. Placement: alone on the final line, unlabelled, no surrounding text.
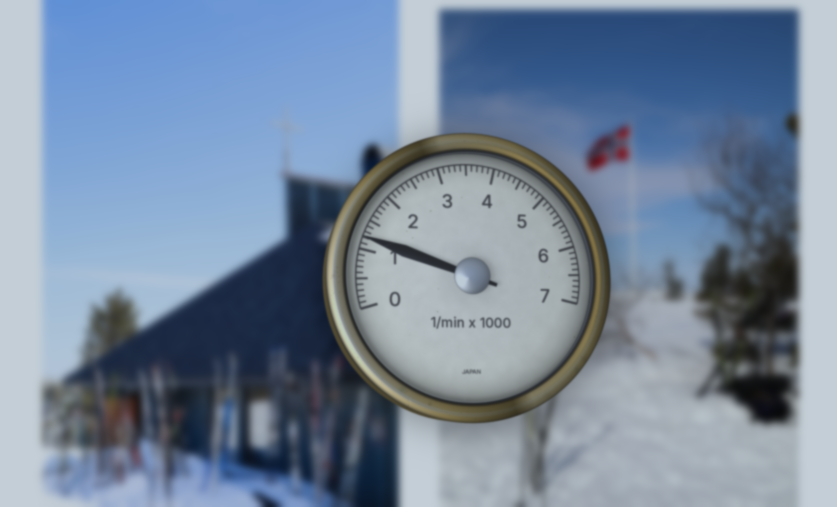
1200 rpm
